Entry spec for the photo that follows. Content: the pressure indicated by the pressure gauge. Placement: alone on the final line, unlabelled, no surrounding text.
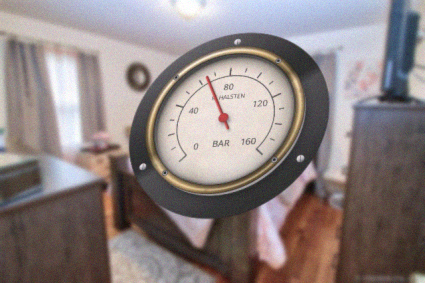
65 bar
